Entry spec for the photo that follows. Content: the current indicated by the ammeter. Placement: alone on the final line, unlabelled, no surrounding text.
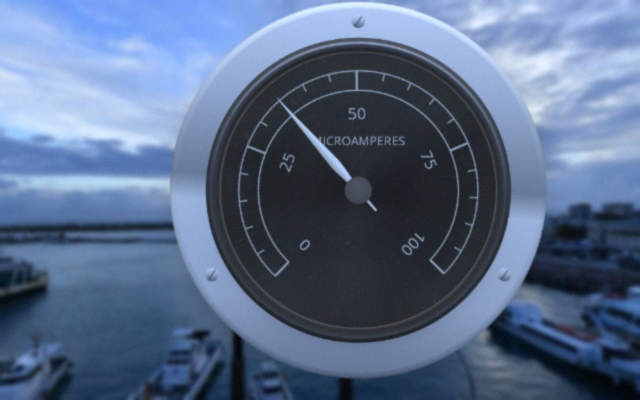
35 µA
